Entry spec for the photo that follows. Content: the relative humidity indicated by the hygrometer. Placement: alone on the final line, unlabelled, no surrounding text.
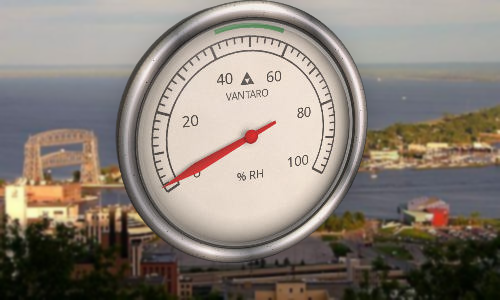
2 %
